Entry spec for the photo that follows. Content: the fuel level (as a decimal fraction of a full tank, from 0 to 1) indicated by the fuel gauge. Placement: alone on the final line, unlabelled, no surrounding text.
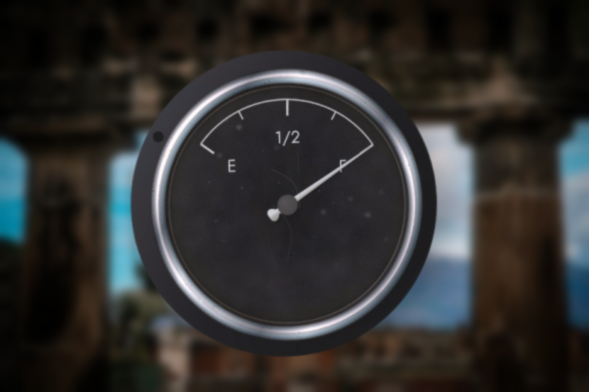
1
